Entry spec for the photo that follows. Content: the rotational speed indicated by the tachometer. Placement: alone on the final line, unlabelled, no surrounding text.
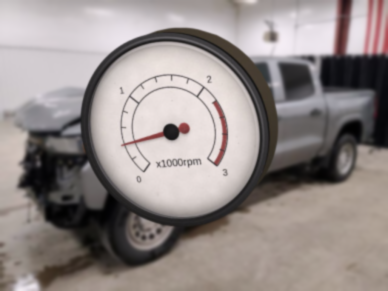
400 rpm
